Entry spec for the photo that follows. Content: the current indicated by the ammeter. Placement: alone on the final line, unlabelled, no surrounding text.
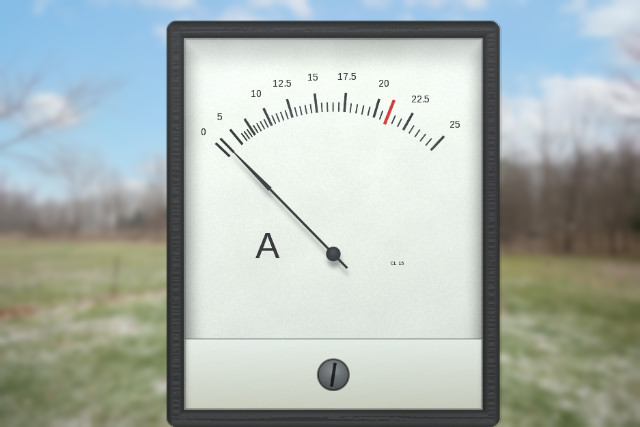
2.5 A
